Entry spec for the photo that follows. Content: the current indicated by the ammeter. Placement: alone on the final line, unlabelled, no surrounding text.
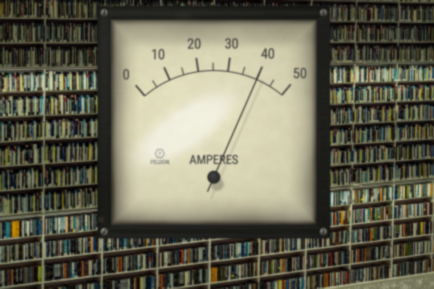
40 A
